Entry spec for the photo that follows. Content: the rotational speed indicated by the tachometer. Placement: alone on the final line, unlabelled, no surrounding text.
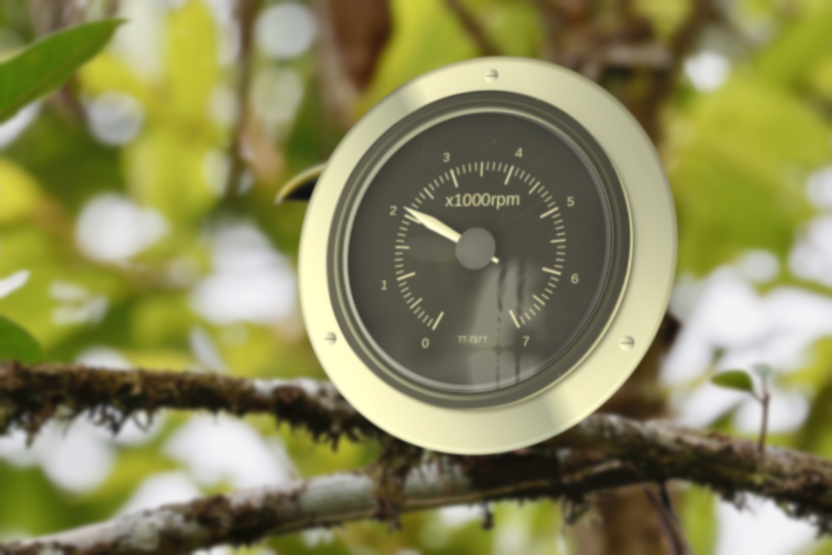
2100 rpm
